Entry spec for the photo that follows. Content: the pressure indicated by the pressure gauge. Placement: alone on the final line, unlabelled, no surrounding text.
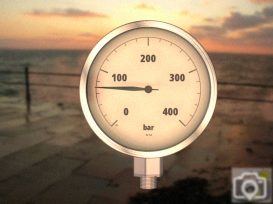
70 bar
